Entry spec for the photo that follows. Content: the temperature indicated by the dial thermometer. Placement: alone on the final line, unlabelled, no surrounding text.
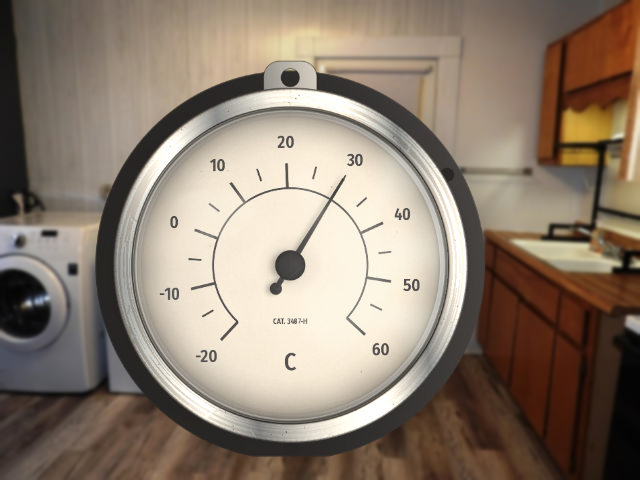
30 °C
